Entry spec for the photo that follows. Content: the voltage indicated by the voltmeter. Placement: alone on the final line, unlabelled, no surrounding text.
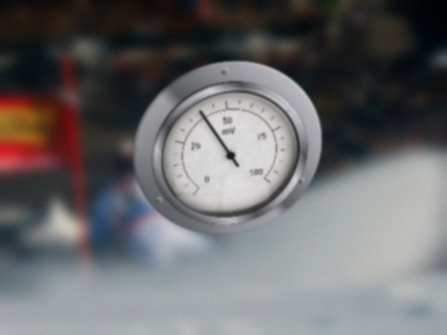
40 mV
